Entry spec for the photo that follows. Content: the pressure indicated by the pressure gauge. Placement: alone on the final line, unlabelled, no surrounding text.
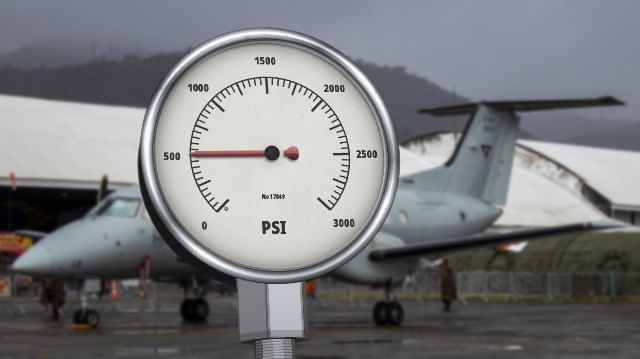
500 psi
